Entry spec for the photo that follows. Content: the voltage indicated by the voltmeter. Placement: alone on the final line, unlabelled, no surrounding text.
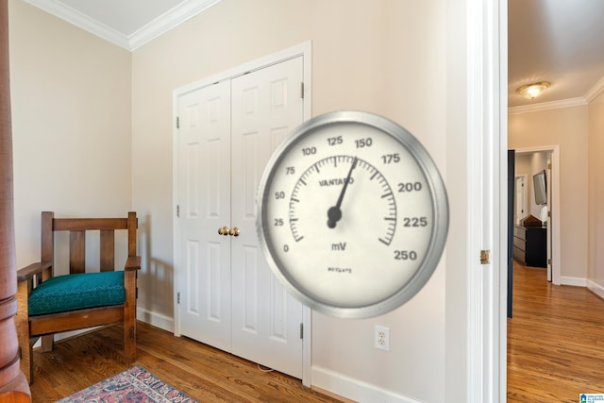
150 mV
